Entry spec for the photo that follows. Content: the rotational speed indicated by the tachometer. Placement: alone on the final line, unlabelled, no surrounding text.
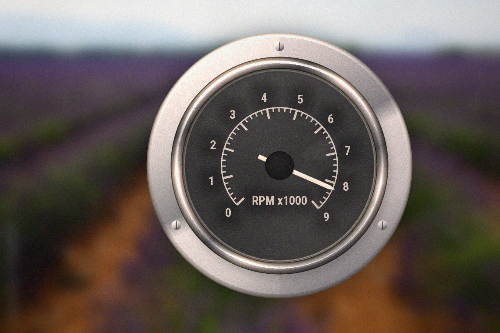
8200 rpm
